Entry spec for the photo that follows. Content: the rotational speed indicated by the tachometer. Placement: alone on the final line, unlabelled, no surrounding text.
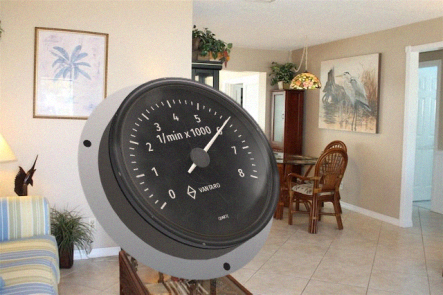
6000 rpm
